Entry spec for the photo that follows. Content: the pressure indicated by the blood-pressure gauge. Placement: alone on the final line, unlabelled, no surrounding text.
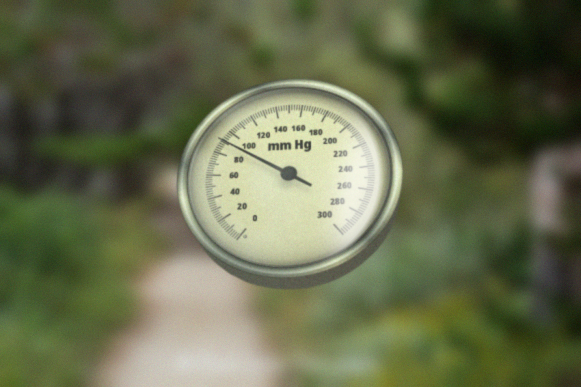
90 mmHg
